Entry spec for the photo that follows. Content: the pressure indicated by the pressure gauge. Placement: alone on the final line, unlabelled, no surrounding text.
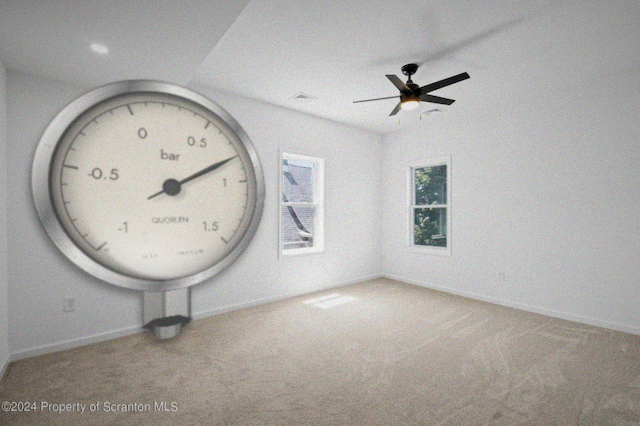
0.8 bar
